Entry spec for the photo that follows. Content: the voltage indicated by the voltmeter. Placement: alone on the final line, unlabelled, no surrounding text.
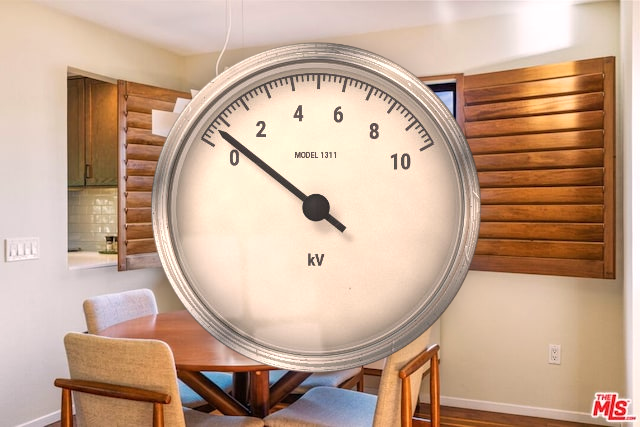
0.6 kV
